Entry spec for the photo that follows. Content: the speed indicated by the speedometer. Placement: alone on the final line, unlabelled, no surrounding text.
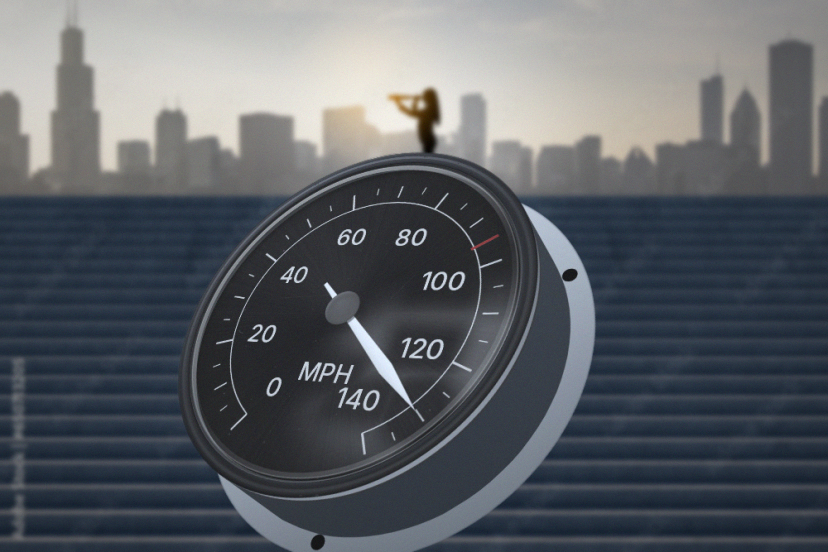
130 mph
